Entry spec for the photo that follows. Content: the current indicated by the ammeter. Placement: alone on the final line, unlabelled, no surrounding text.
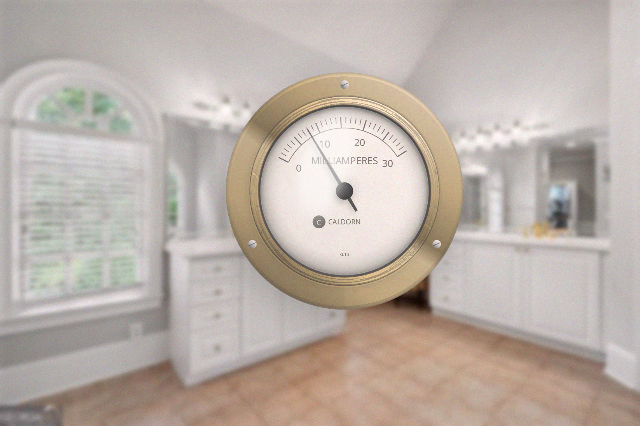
8 mA
